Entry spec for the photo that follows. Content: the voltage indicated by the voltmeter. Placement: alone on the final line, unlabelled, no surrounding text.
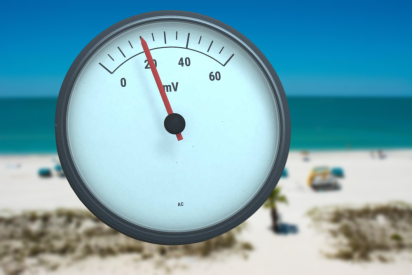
20 mV
